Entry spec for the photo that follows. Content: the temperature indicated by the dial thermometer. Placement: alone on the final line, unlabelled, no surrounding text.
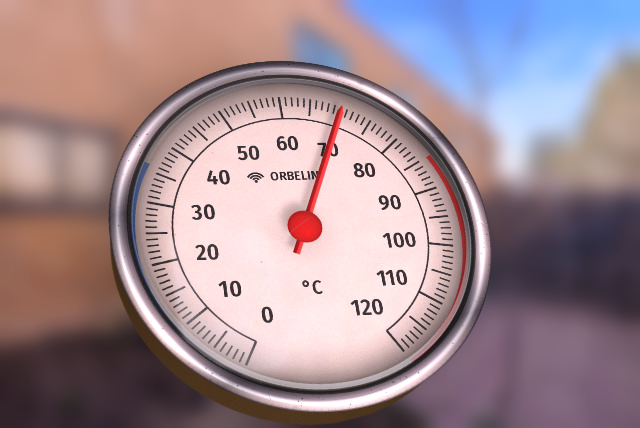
70 °C
